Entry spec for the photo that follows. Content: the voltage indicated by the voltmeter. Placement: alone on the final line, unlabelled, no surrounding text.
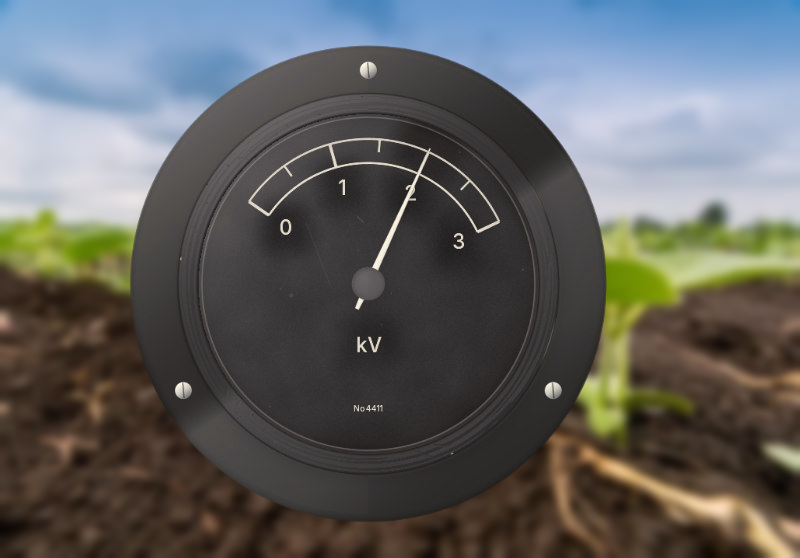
2 kV
